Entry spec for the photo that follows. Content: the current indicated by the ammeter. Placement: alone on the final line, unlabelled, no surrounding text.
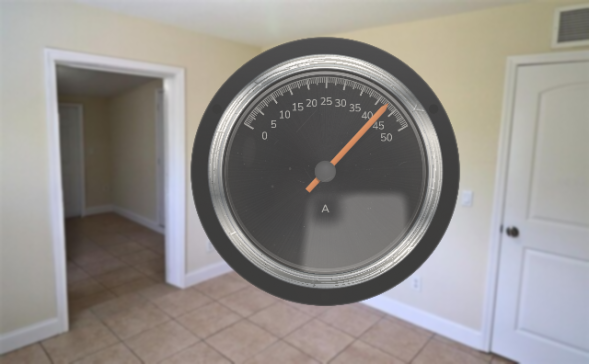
42.5 A
